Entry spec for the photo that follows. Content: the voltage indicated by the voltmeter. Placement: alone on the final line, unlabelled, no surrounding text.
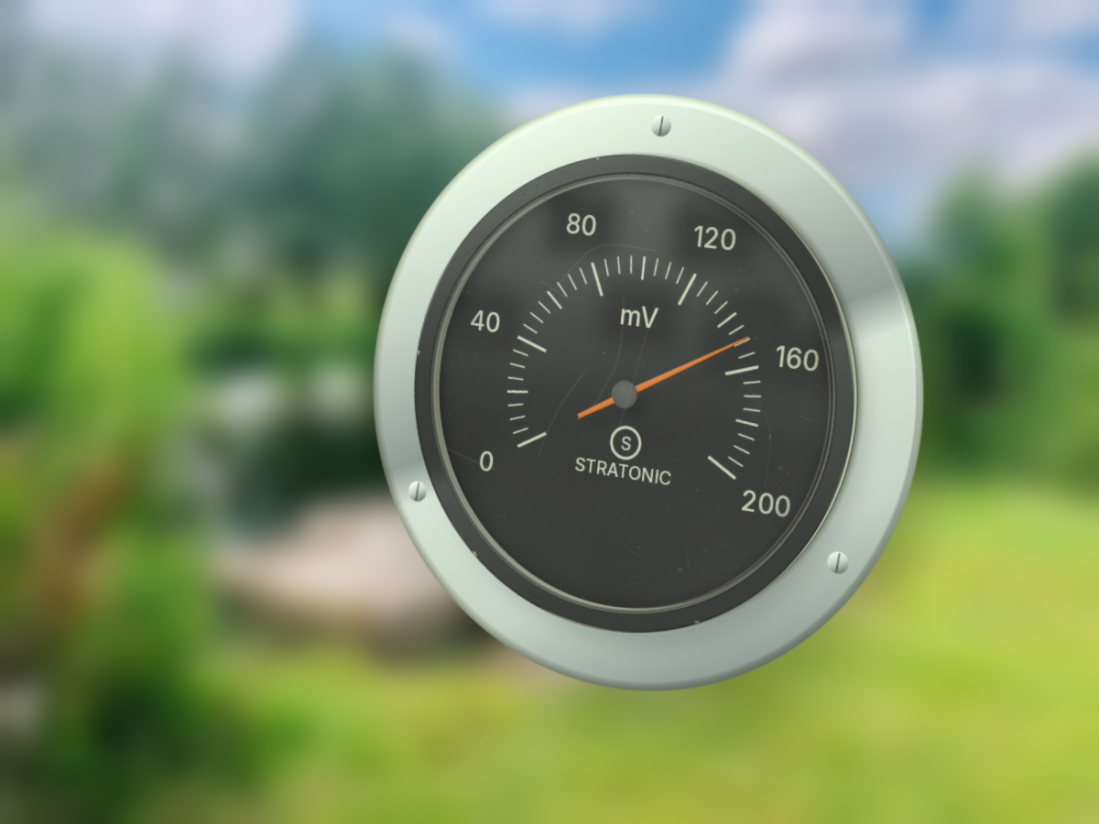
150 mV
